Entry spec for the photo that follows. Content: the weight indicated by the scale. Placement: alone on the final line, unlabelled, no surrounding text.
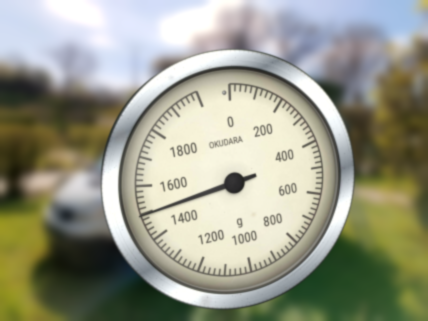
1500 g
